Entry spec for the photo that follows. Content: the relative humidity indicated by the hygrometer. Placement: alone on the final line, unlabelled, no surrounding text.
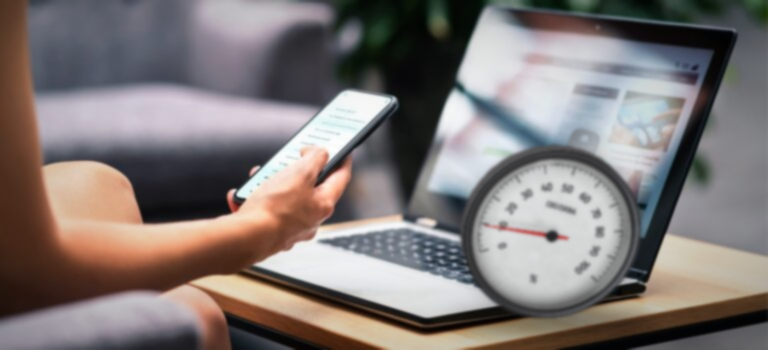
10 %
